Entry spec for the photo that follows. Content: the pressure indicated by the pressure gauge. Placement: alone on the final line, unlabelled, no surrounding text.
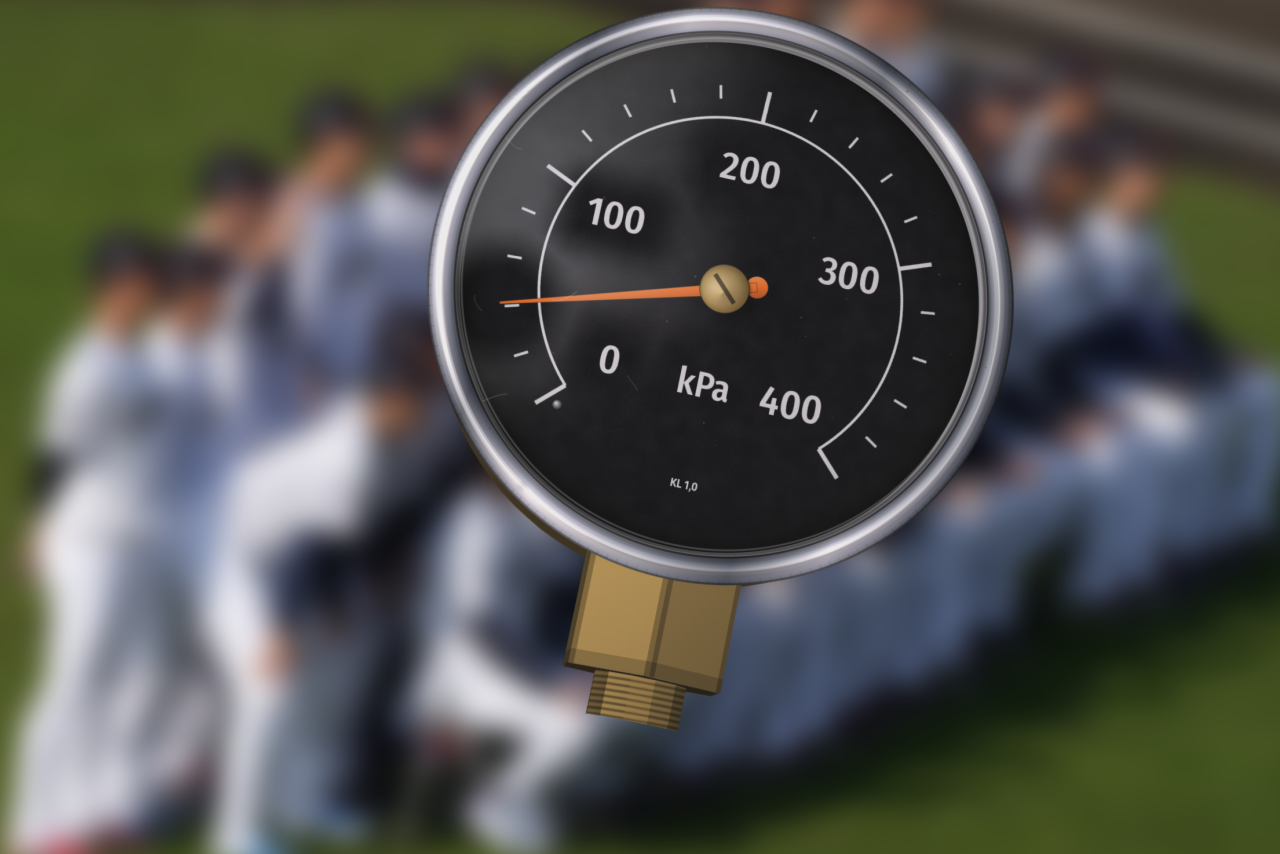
40 kPa
